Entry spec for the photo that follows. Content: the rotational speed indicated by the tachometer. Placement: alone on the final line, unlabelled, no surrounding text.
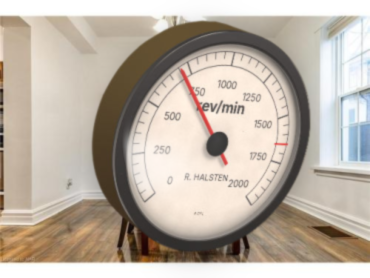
700 rpm
